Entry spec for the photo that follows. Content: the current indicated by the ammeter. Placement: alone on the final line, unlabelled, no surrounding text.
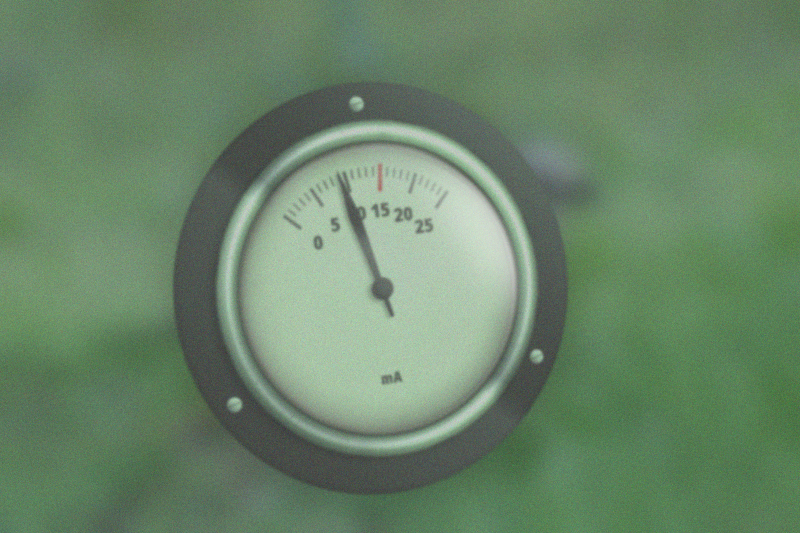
9 mA
